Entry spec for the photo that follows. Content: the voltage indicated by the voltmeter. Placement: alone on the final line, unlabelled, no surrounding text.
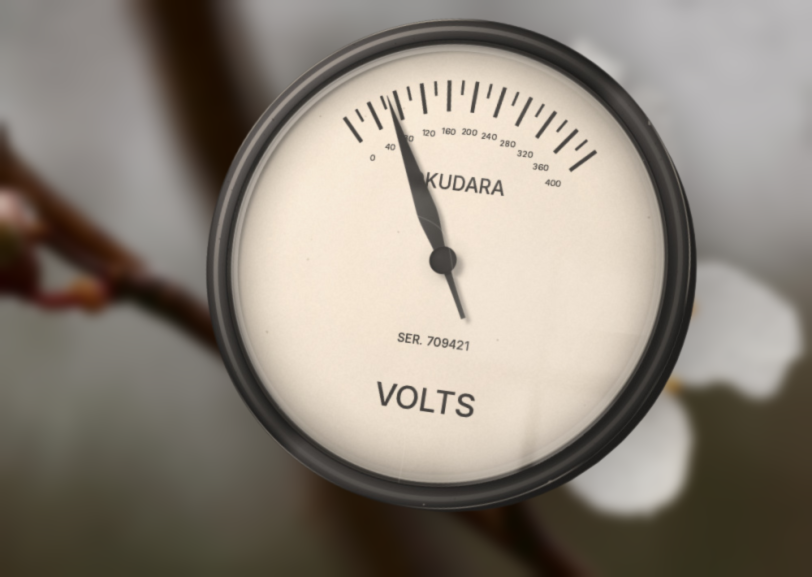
70 V
